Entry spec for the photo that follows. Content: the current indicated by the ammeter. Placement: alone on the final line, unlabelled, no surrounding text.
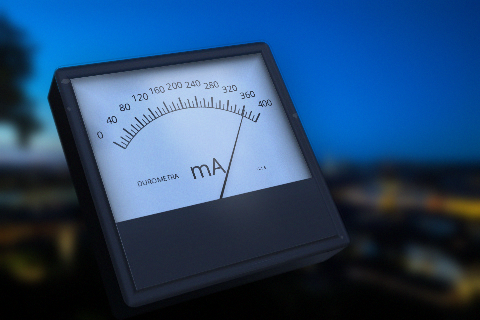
360 mA
